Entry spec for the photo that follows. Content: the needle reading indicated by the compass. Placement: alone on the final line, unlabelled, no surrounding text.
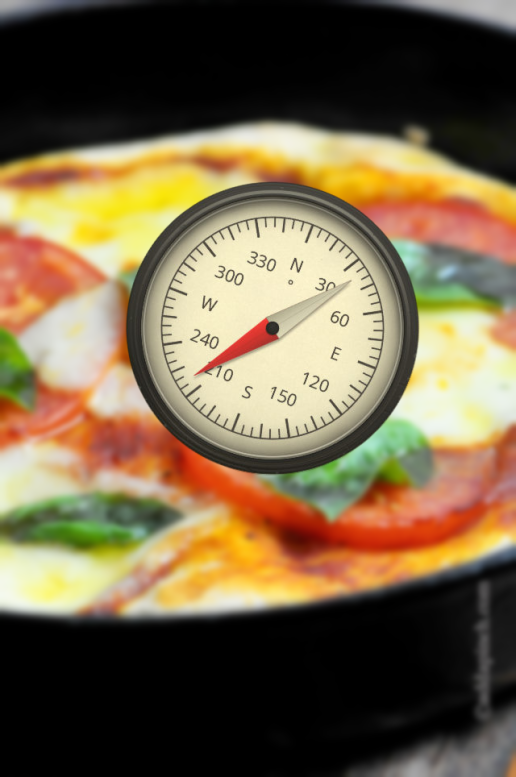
217.5 °
